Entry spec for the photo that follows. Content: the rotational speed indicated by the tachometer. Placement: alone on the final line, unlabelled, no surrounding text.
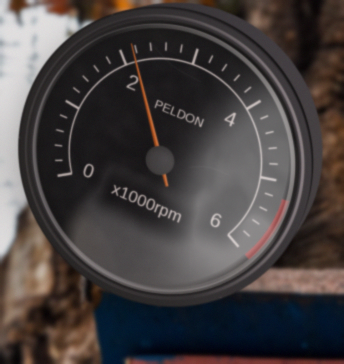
2200 rpm
